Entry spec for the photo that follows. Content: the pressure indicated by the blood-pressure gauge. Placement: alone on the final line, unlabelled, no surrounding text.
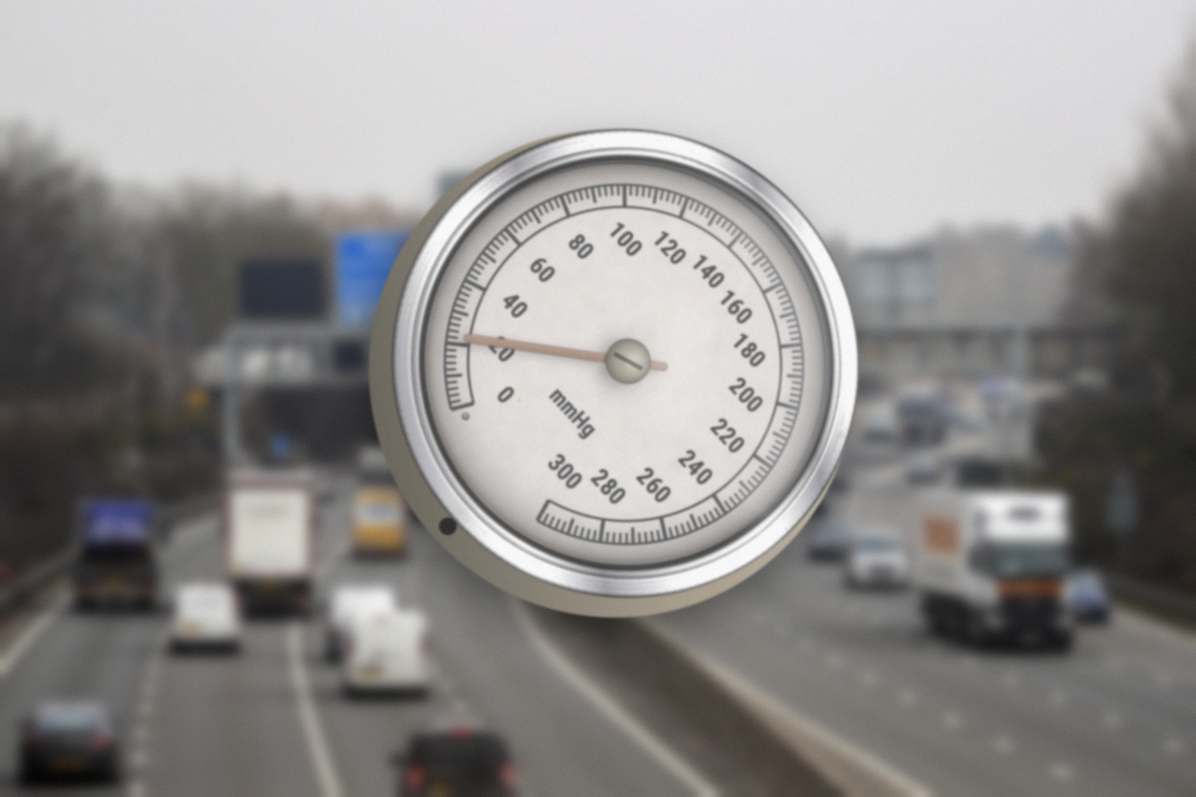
22 mmHg
